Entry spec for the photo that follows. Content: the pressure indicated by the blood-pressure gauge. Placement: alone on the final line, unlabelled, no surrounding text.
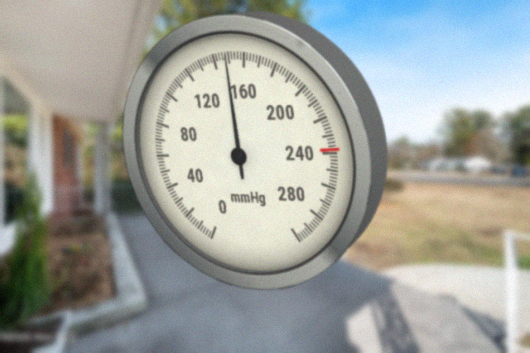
150 mmHg
